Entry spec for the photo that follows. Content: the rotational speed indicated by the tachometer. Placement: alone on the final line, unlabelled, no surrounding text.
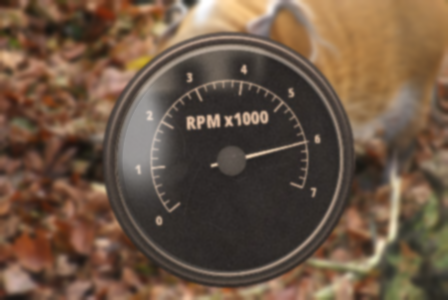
6000 rpm
